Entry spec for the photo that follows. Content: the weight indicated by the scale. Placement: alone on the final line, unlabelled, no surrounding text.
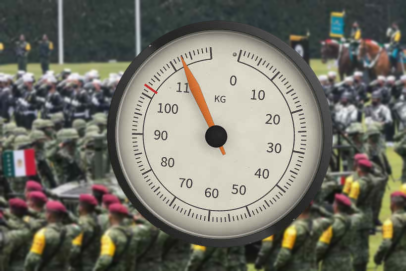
113 kg
